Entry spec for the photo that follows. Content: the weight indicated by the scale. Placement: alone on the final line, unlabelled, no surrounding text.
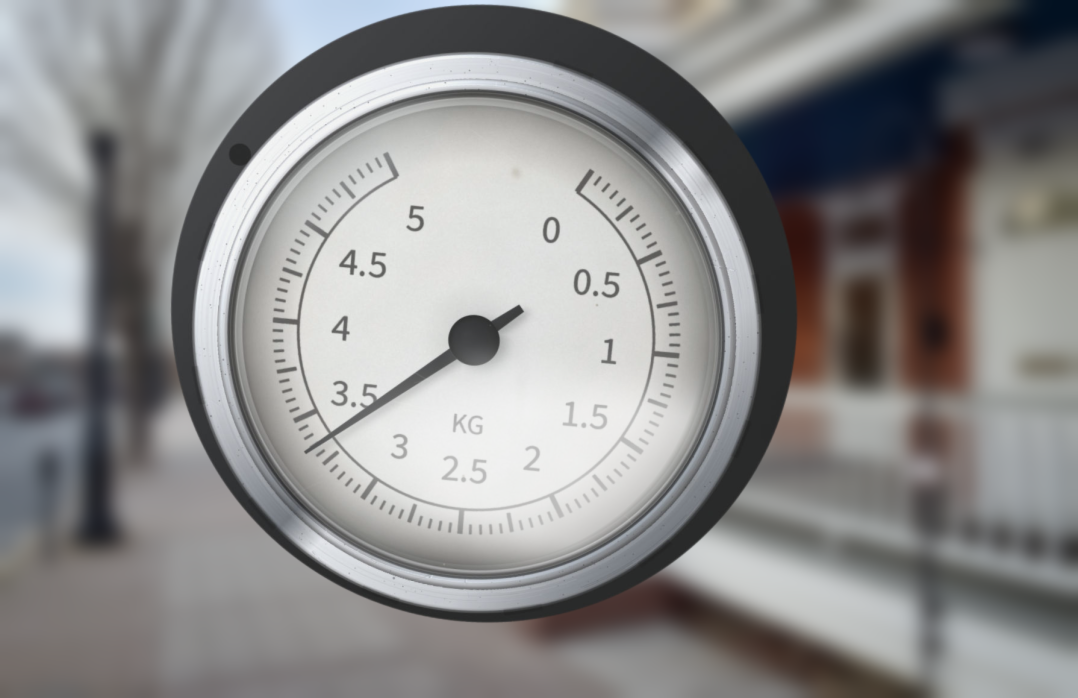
3.35 kg
